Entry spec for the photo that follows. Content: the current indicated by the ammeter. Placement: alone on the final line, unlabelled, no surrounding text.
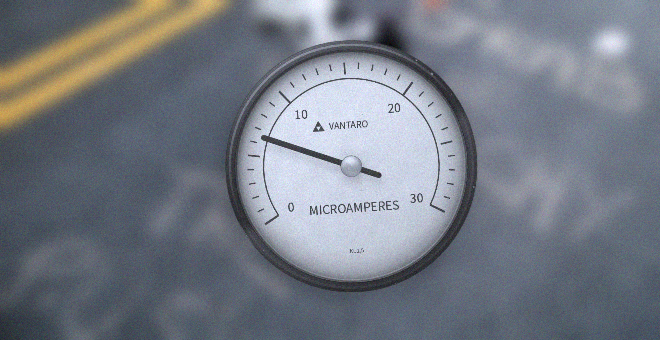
6.5 µA
